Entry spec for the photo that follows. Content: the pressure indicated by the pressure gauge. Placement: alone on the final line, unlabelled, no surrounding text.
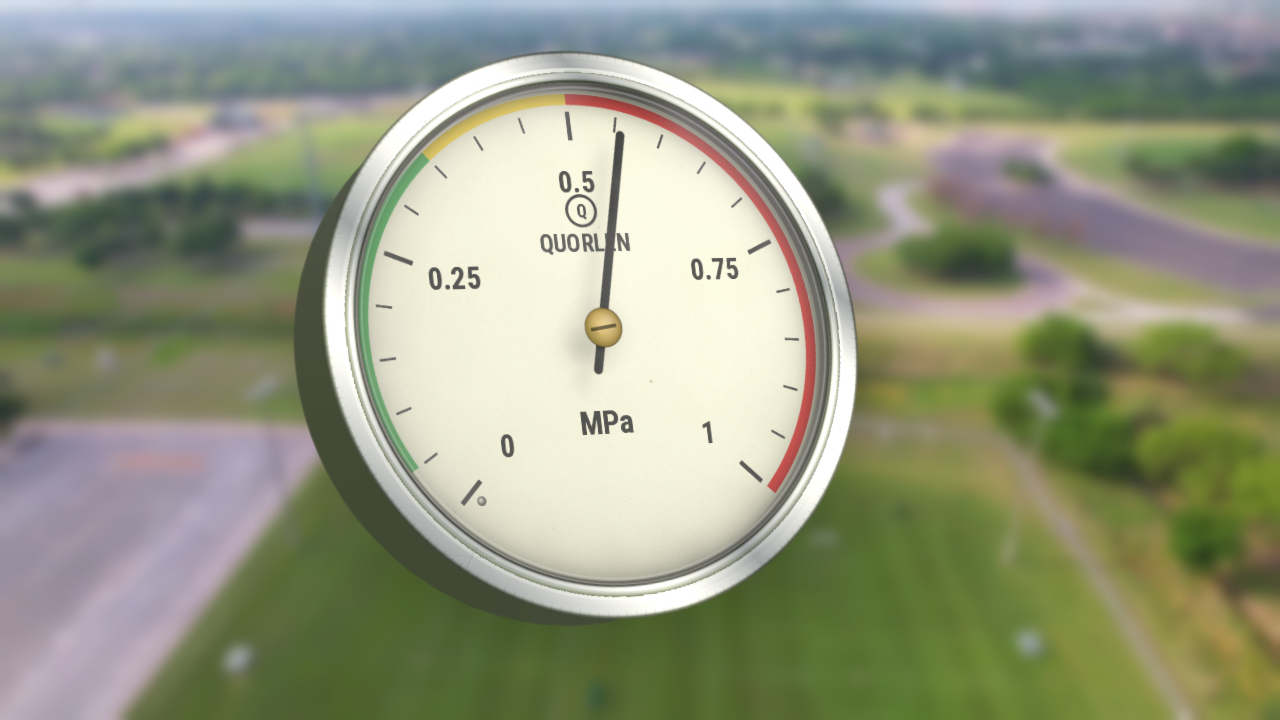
0.55 MPa
